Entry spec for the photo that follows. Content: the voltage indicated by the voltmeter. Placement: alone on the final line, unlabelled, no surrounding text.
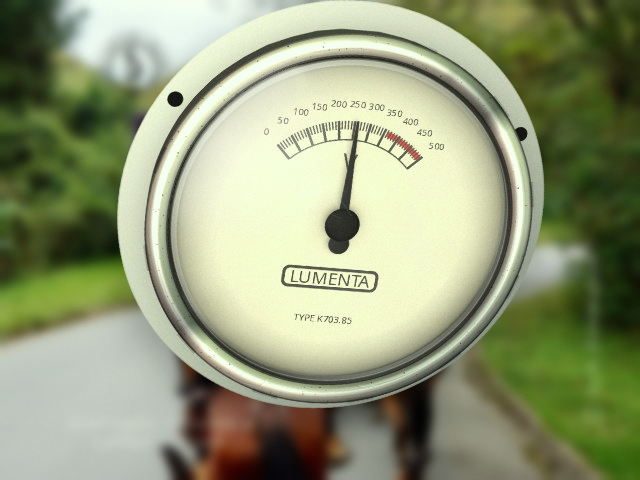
250 V
